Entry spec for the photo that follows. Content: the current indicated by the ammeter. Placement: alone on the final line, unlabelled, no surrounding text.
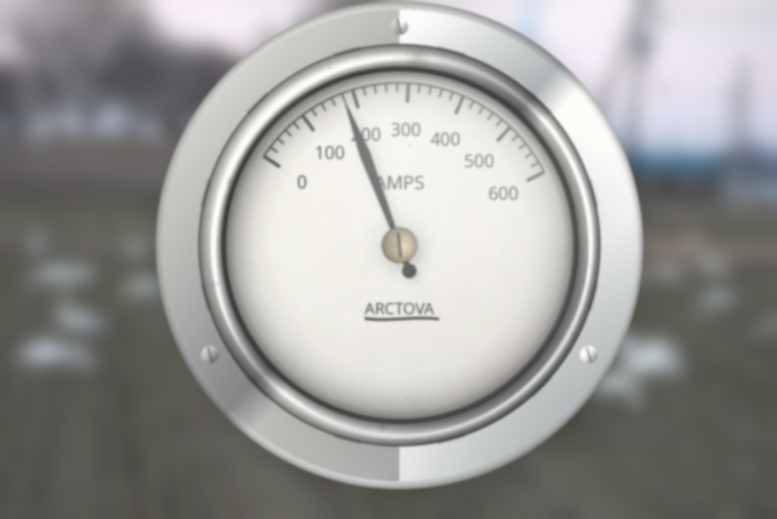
180 A
